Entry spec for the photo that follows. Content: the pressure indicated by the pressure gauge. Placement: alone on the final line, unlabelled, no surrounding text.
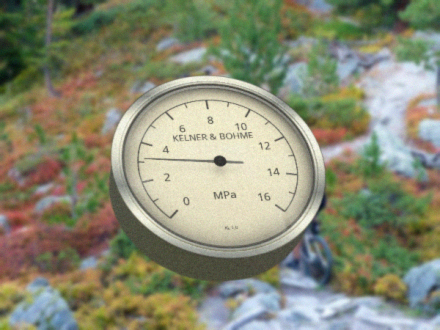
3 MPa
